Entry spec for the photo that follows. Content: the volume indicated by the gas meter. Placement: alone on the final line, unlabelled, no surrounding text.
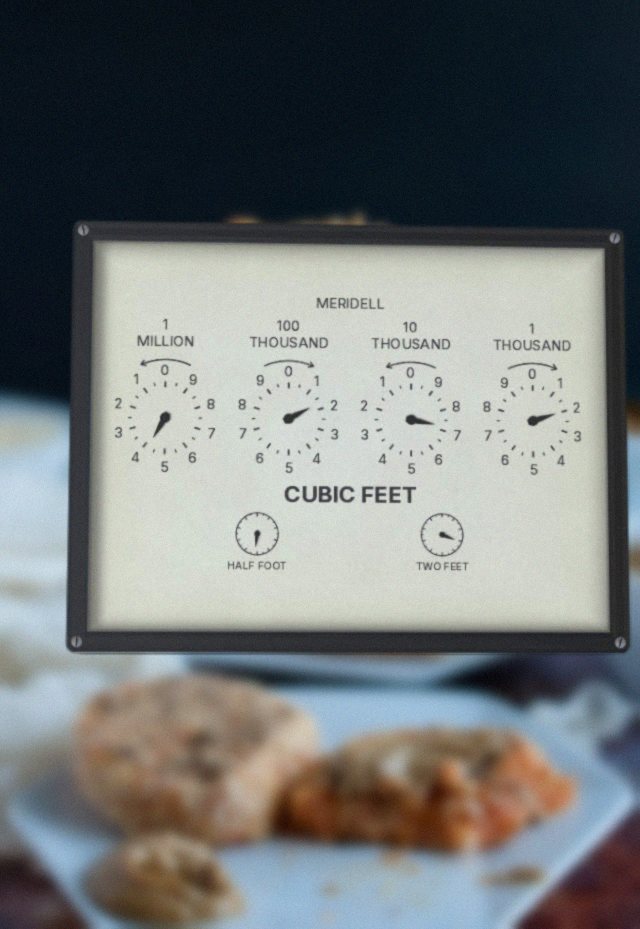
417200 ft³
